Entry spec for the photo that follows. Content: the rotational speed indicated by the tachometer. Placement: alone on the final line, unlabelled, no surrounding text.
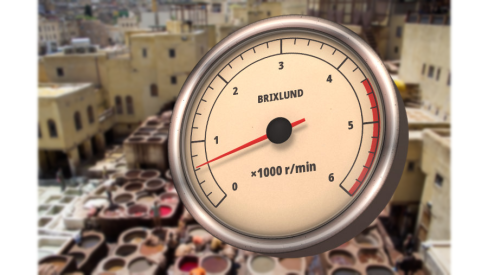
600 rpm
